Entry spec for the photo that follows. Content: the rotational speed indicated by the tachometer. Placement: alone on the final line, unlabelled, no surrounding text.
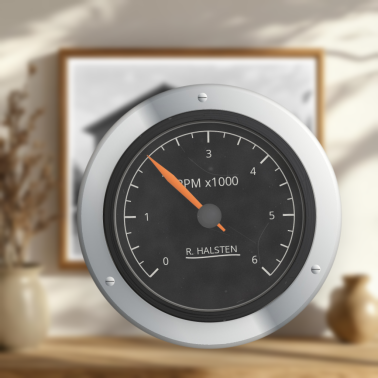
2000 rpm
